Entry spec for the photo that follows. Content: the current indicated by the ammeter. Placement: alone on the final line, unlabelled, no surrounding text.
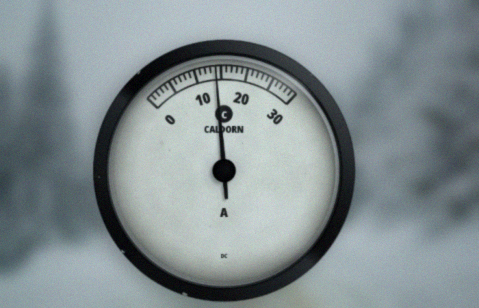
14 A
